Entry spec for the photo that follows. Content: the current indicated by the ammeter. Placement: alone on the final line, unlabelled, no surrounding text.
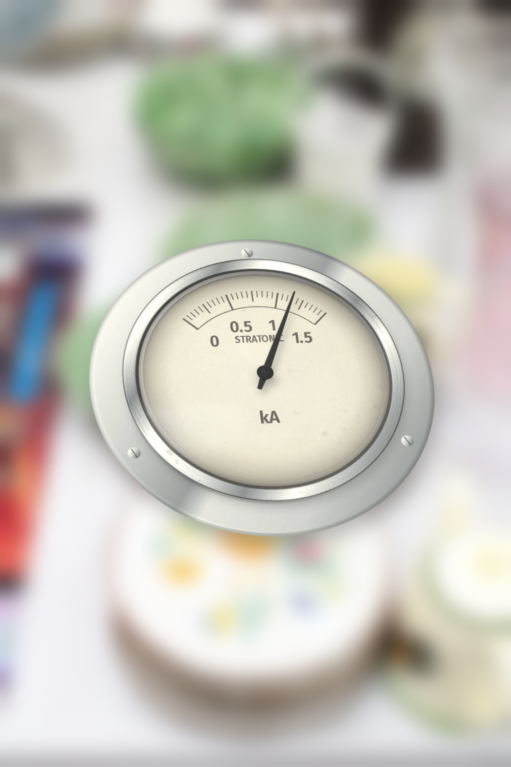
1.15 kA
